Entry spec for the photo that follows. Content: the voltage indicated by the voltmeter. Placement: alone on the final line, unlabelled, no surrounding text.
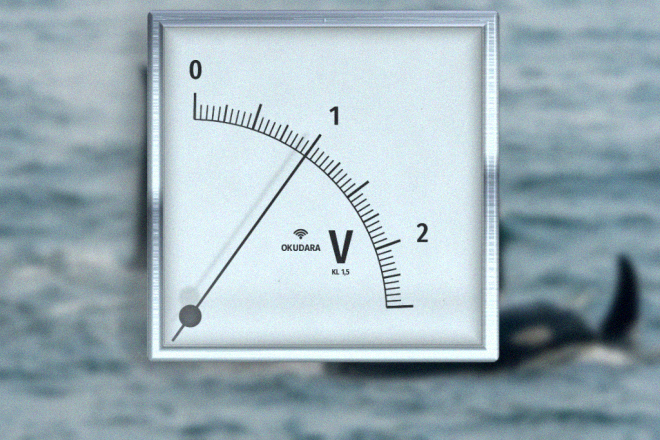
1 V
